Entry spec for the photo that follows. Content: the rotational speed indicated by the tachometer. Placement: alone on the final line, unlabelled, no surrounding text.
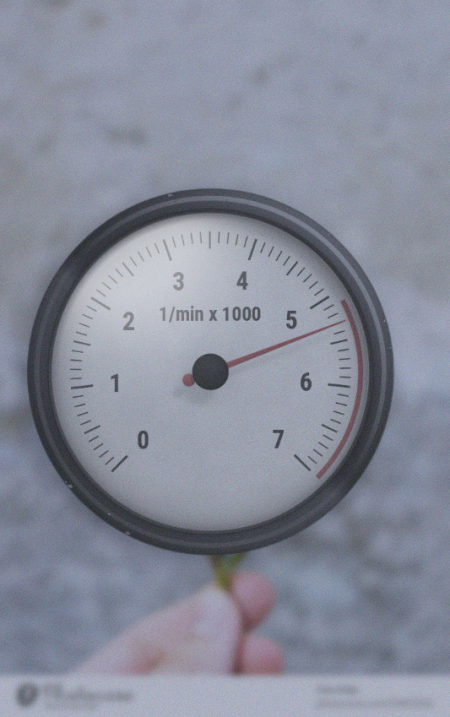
5300 rpm
